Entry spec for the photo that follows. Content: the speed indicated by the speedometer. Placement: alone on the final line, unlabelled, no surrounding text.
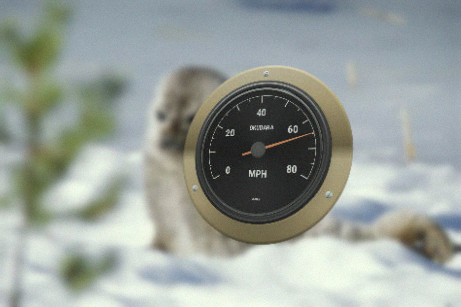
65 mph
